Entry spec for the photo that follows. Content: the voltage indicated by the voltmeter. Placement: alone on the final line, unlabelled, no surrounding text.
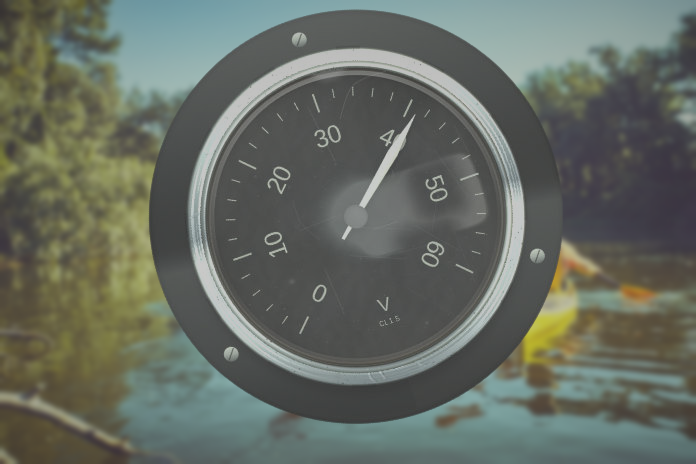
41 V
